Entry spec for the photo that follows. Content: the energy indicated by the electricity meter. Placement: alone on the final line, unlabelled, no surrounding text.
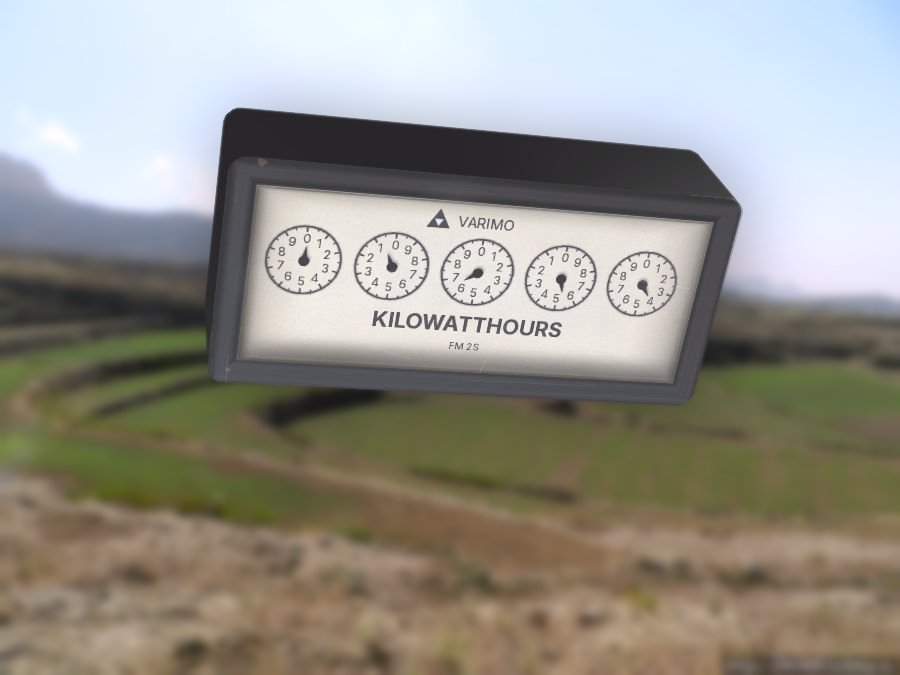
654 kWh
